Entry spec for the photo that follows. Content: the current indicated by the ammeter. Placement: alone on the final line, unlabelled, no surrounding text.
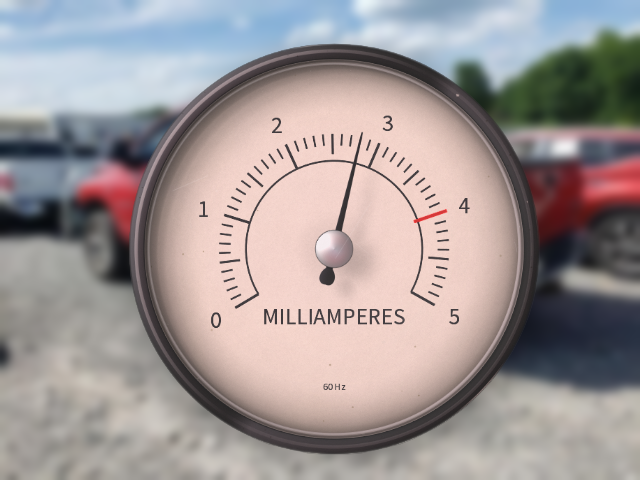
2.8 mA
